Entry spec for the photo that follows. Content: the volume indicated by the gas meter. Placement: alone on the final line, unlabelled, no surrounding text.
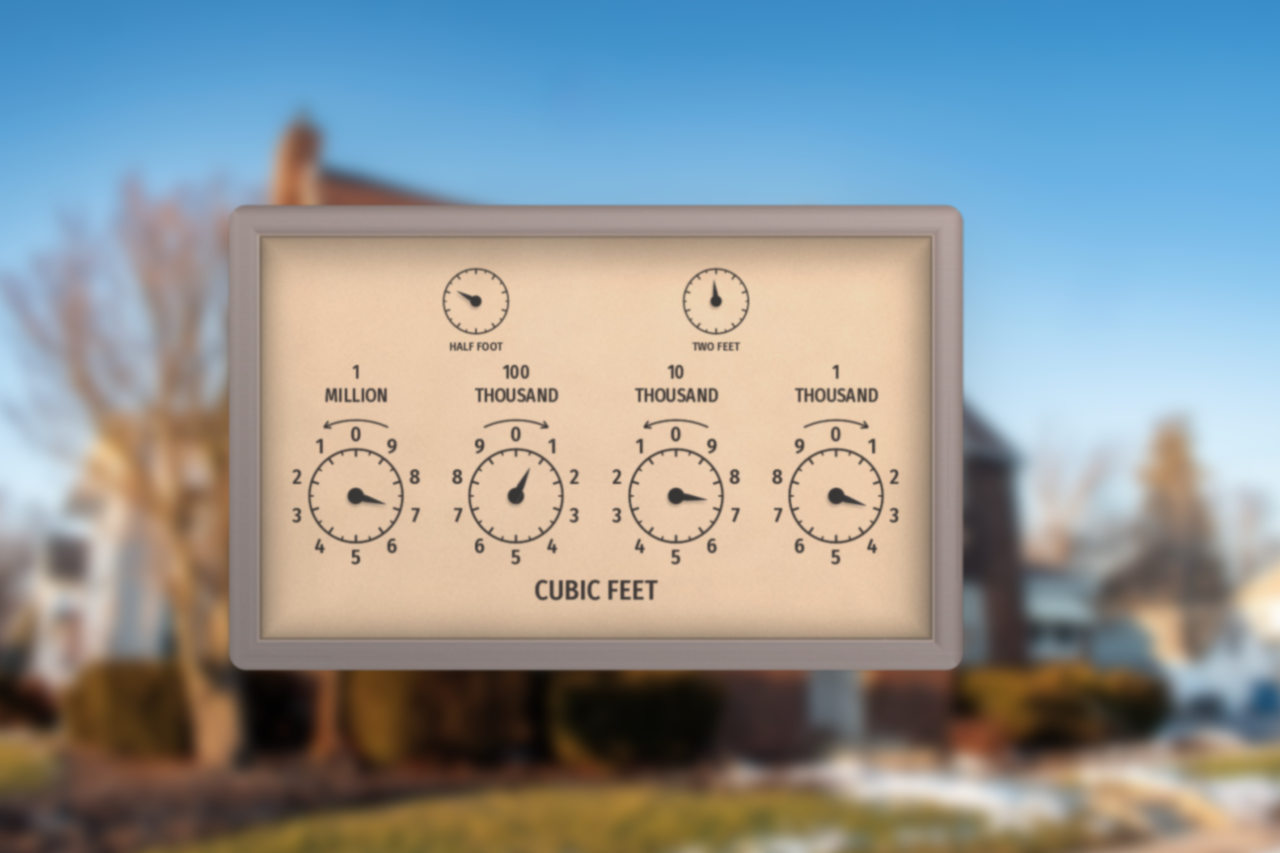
707300 ft³
